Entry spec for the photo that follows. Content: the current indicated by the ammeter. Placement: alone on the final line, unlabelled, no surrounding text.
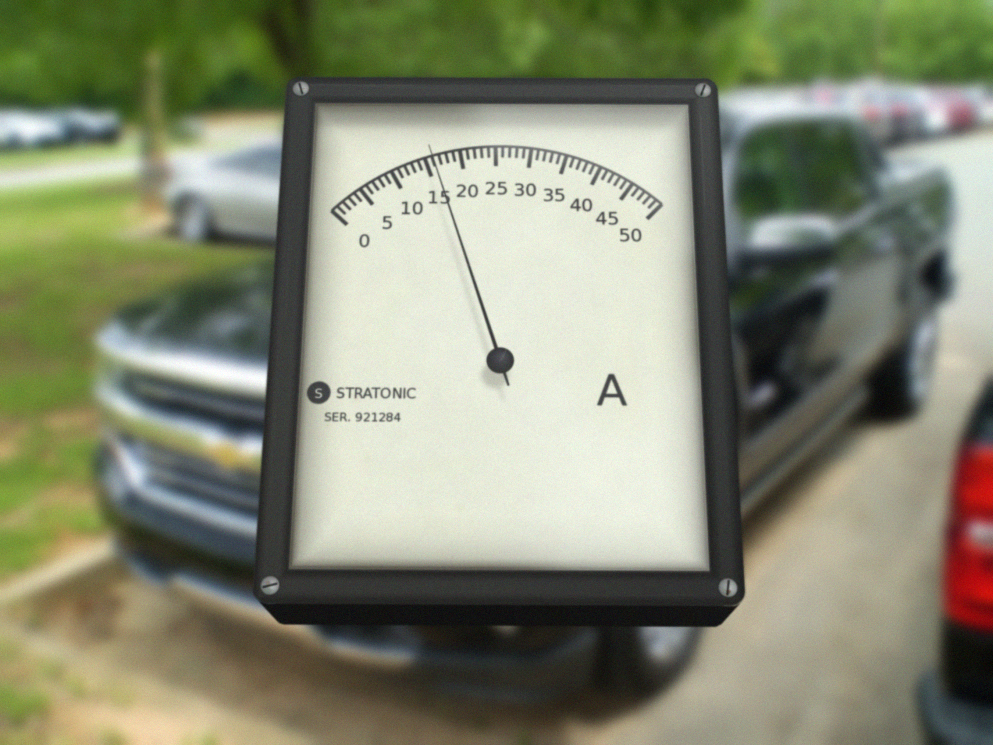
16 A
